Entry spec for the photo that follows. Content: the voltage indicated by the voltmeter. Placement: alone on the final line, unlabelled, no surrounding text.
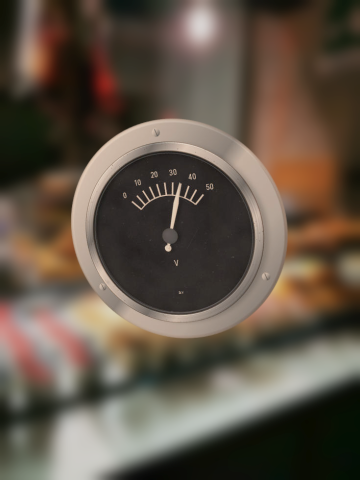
35 V
